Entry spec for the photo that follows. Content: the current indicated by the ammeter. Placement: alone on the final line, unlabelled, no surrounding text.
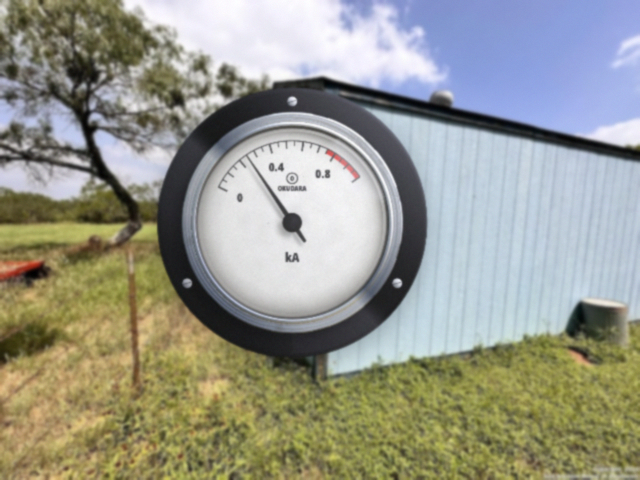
0.25 kA
